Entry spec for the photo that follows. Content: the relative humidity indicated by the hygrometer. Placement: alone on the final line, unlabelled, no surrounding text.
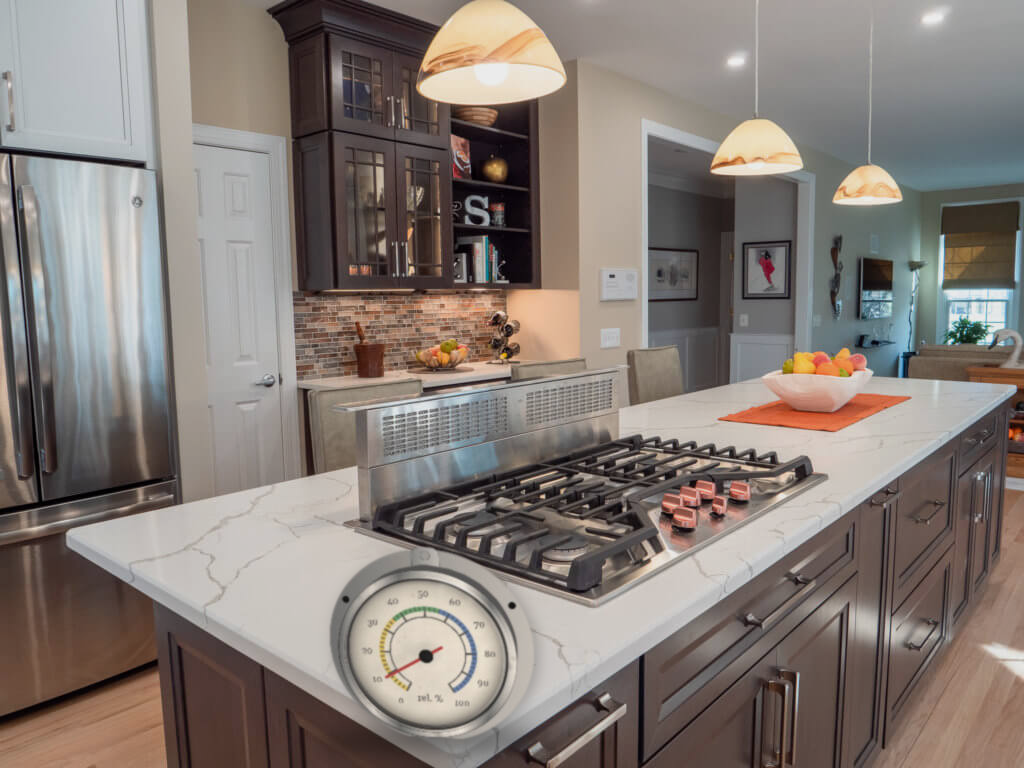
10 %
